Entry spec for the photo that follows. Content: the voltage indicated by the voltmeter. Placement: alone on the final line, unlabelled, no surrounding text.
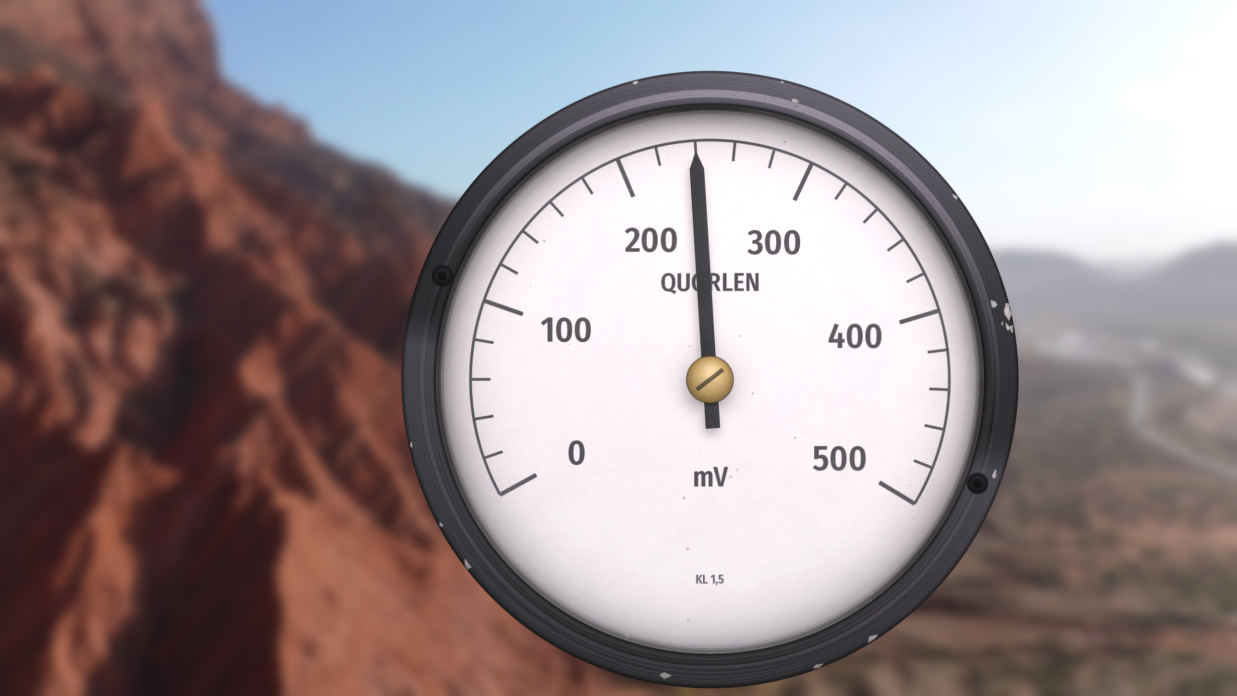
240 mV
